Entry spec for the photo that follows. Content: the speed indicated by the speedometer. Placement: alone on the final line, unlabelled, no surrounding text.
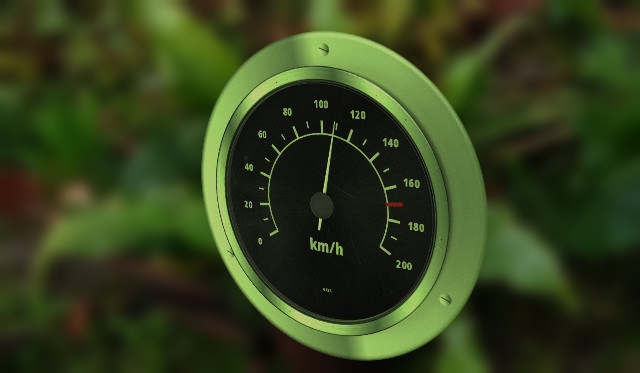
110 km/h
